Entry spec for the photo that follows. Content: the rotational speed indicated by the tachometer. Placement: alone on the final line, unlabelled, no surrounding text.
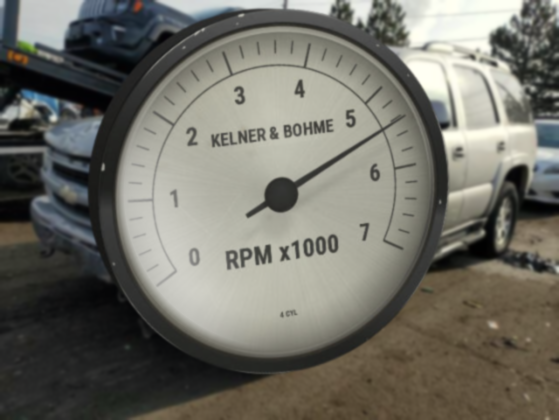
5400 rpm
